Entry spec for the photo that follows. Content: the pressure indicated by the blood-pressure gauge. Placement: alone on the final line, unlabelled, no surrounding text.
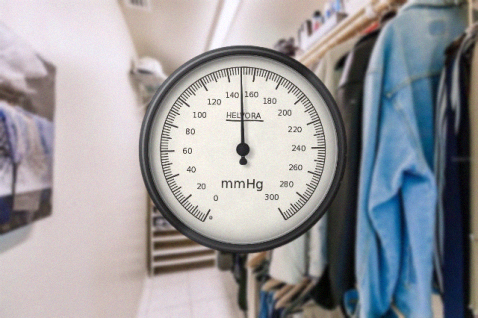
150 mmHg
